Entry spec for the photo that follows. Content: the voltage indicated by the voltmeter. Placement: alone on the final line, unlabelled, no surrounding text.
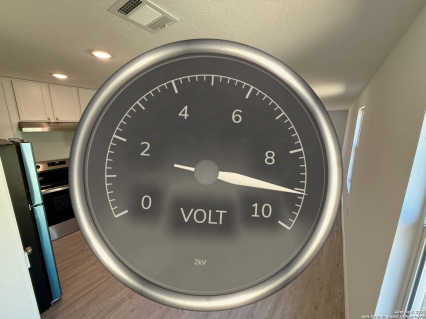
9.1 V
